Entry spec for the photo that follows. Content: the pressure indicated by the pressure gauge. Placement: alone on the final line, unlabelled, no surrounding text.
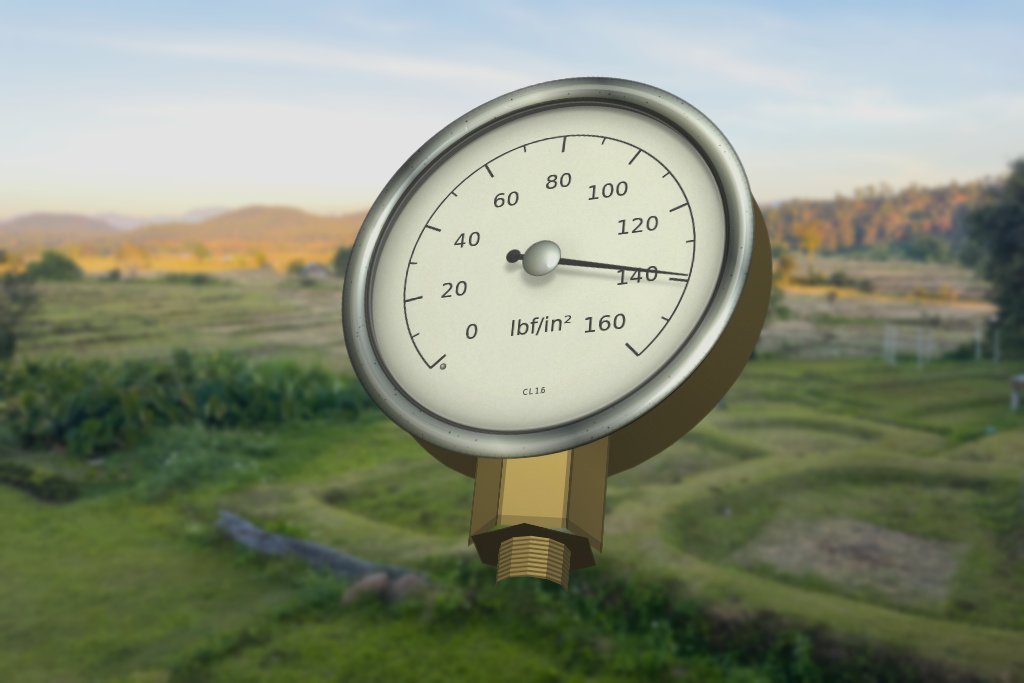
140 psi
